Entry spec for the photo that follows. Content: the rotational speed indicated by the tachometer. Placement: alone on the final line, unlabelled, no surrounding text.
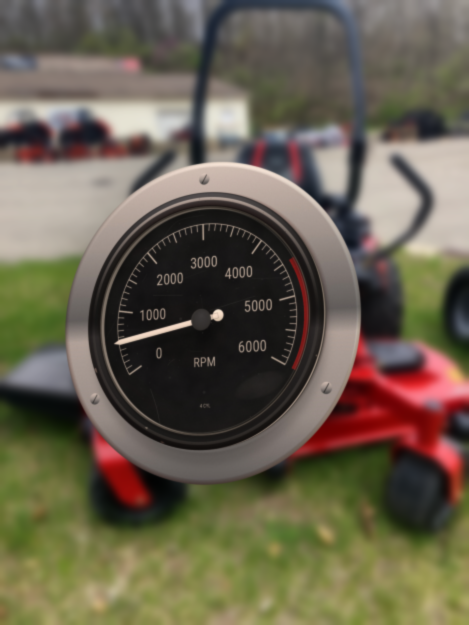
500 rpm
